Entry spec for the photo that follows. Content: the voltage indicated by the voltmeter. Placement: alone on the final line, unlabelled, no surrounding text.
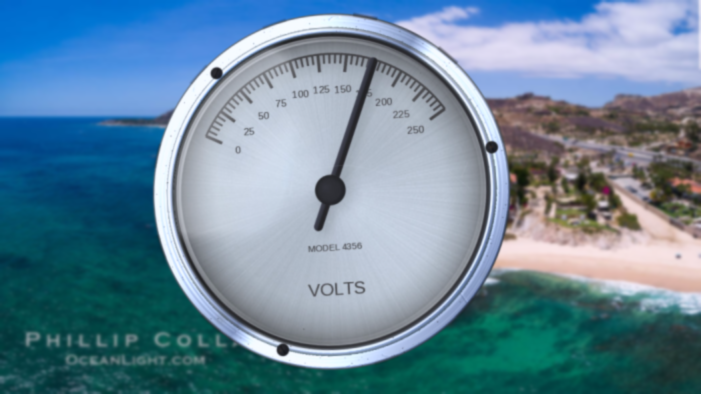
175 V
